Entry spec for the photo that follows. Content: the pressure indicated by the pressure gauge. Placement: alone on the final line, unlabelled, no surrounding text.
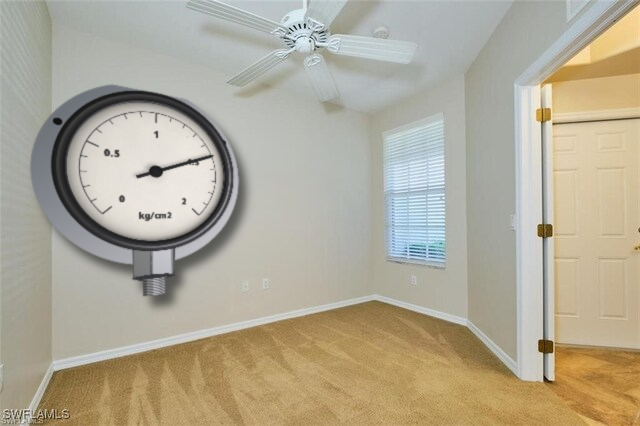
1.5 kg/cm²
